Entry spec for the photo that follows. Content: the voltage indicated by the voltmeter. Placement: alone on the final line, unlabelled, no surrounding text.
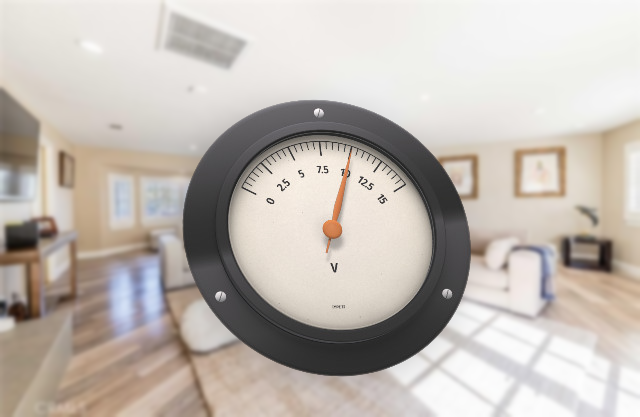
10 V
